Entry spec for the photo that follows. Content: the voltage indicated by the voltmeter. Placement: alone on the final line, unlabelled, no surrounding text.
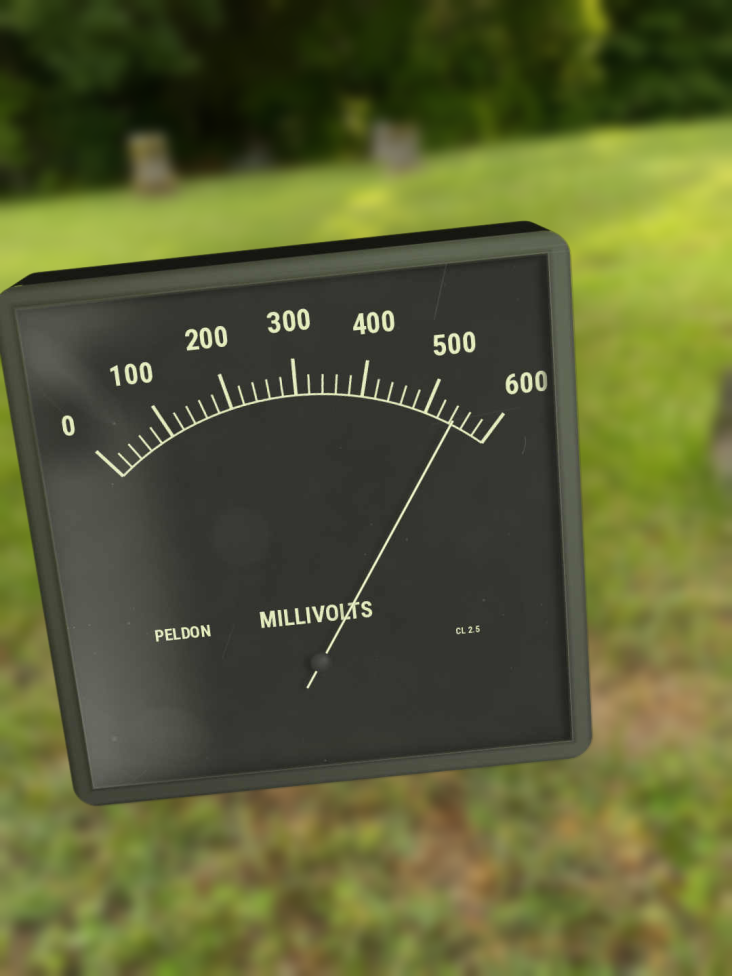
540 mV
